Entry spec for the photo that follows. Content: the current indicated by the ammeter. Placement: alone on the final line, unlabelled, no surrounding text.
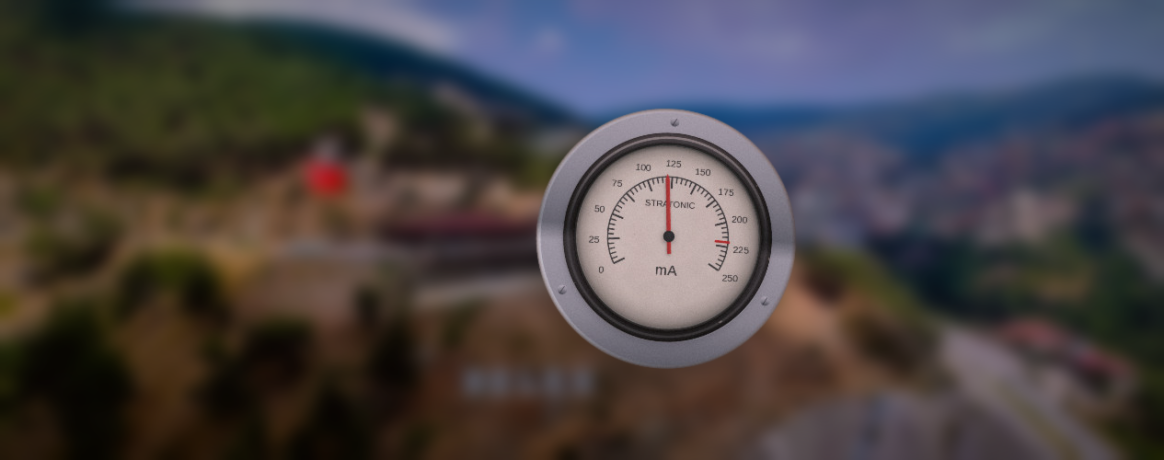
120 mA
